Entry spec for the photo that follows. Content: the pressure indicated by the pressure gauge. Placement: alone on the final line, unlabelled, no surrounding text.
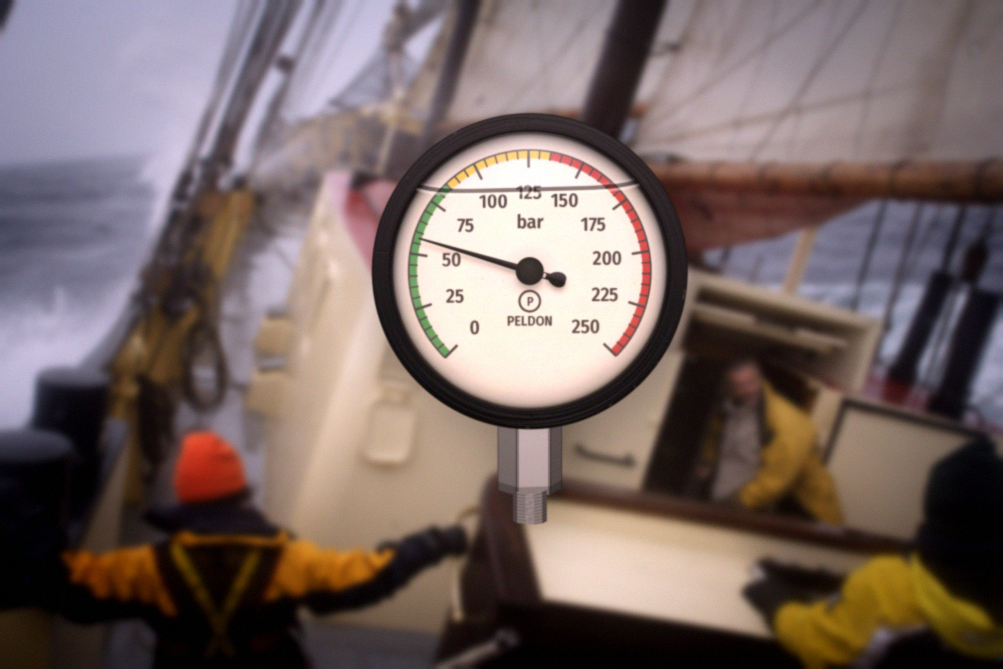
57.5 bar
